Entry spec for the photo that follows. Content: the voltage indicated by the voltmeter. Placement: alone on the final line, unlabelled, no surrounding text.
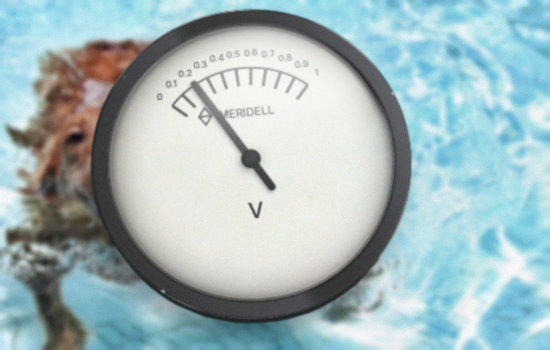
0.2 V
